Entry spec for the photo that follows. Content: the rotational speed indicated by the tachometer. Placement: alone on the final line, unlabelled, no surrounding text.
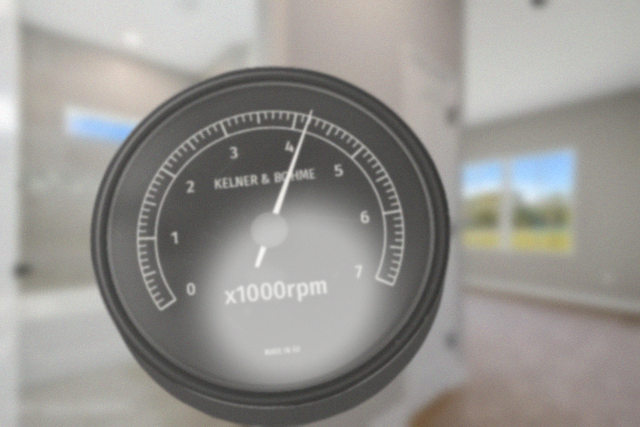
4200 rpm
